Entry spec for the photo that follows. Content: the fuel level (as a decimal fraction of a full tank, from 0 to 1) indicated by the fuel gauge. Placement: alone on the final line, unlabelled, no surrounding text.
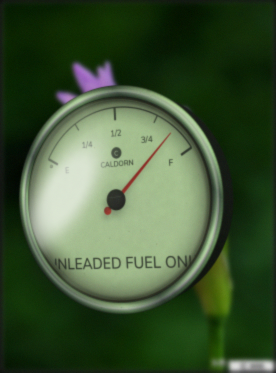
0.875
